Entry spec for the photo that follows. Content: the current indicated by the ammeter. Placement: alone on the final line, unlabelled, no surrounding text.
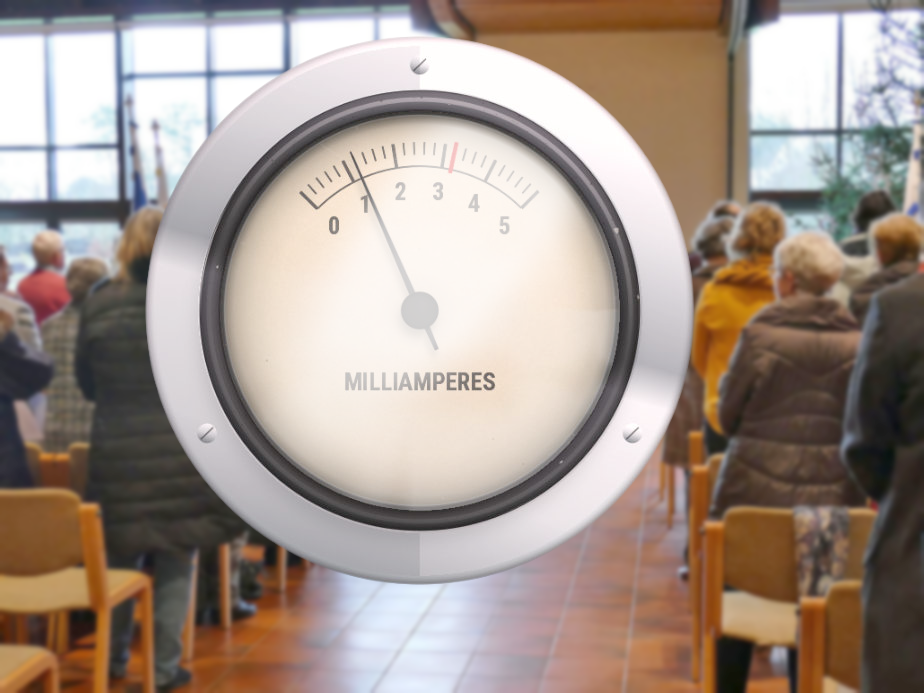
1.2 mA
